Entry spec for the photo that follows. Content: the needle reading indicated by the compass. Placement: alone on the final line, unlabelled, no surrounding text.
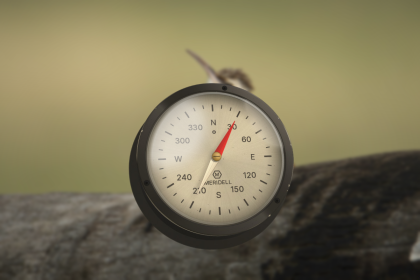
30 °
